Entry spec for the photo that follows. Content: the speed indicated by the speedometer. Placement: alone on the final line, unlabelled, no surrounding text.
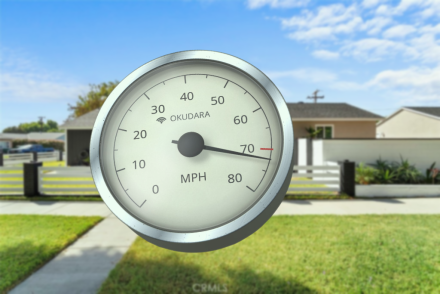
72.5 mph
